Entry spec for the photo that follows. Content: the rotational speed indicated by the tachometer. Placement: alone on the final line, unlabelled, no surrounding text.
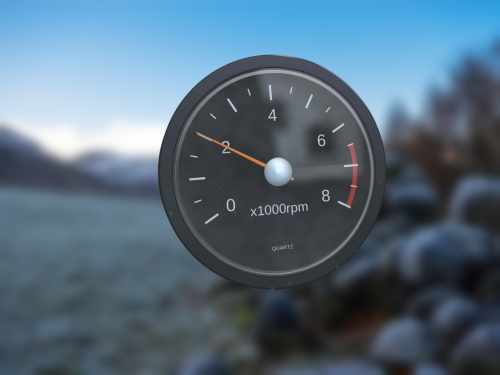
2000 rpm
